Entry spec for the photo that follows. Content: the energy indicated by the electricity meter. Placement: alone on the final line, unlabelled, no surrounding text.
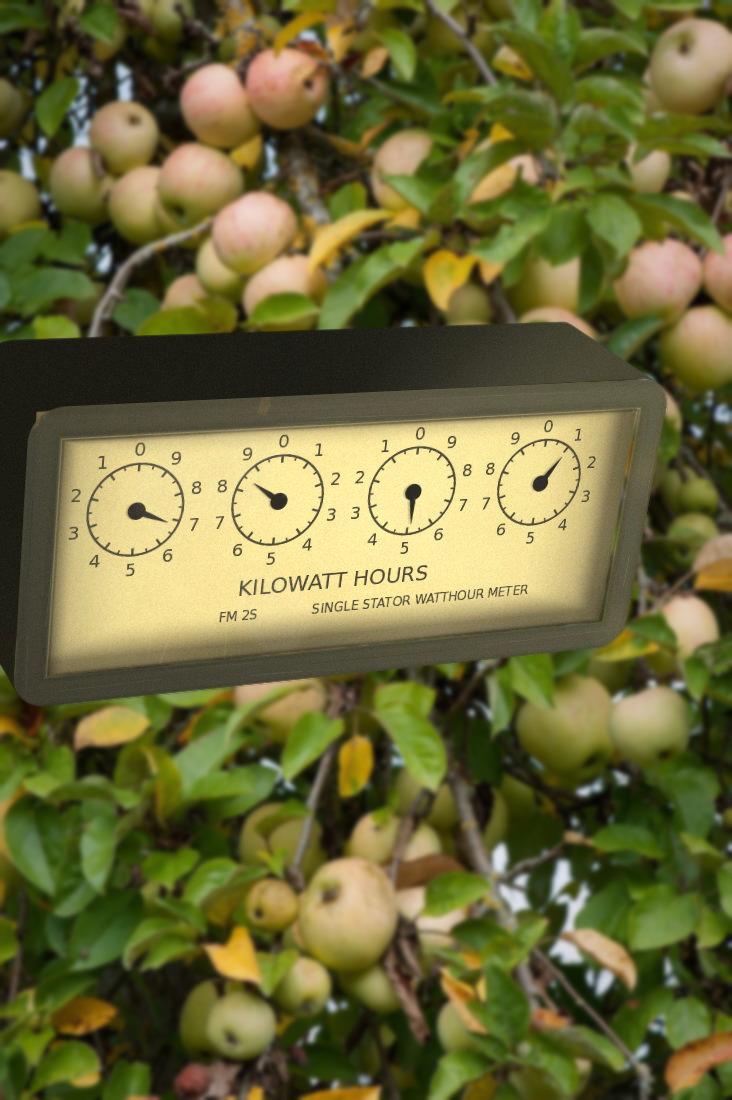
6851 kWh
